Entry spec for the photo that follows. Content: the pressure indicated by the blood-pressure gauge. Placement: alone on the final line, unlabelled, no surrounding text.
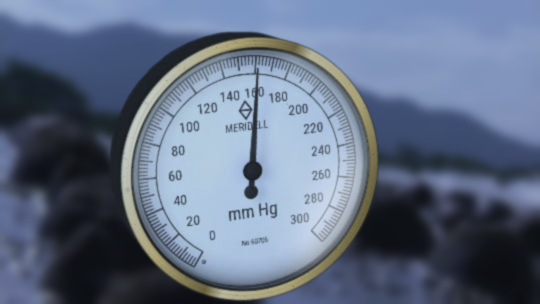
160 mmHg
